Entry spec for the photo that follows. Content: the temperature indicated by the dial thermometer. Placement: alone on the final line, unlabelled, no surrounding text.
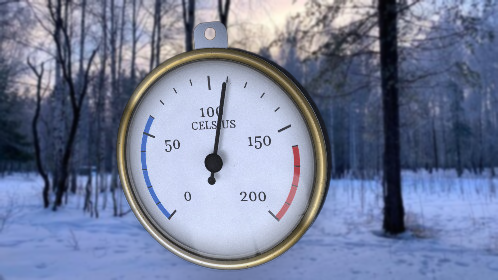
110 °C
